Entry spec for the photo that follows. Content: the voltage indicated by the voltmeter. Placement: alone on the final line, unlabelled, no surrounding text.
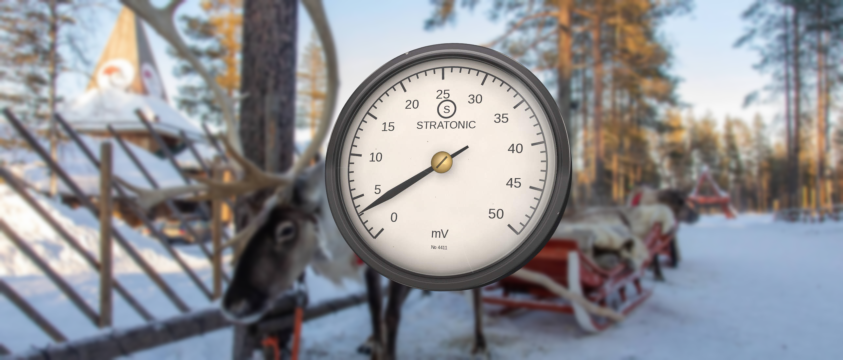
3 mV
